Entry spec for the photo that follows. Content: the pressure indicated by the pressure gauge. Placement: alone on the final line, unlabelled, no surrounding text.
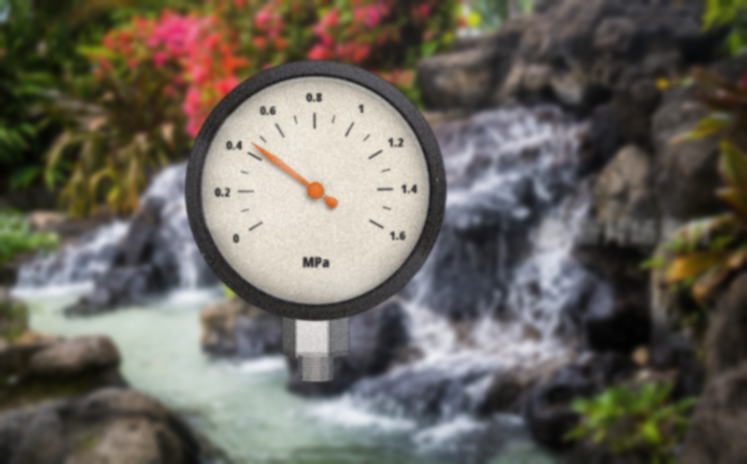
0.45 MPa
